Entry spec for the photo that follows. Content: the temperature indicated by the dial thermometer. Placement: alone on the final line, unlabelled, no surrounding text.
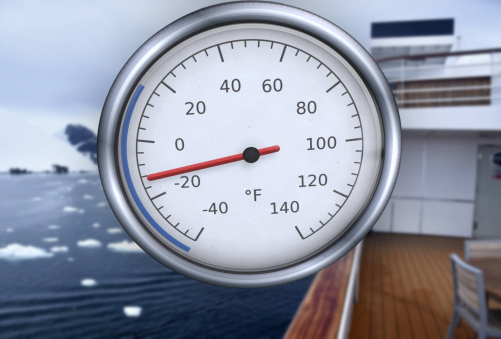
-12 °F
